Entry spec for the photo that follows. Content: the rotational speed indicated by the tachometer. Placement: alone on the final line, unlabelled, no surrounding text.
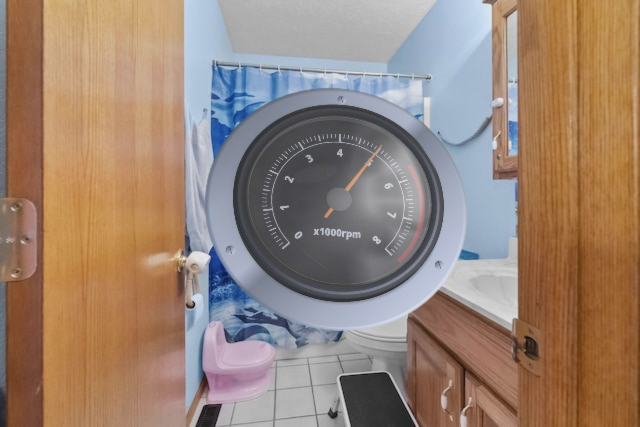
5000 rpm
